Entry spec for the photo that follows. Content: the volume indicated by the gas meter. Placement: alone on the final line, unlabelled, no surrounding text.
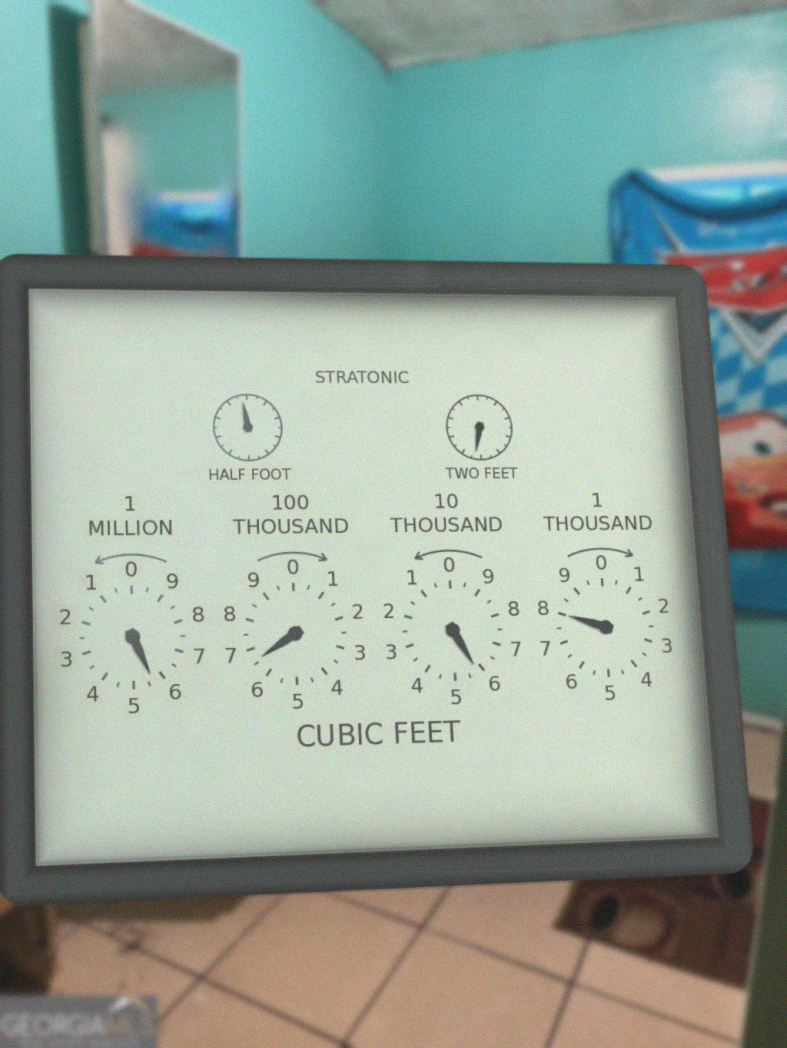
565800 ft³
